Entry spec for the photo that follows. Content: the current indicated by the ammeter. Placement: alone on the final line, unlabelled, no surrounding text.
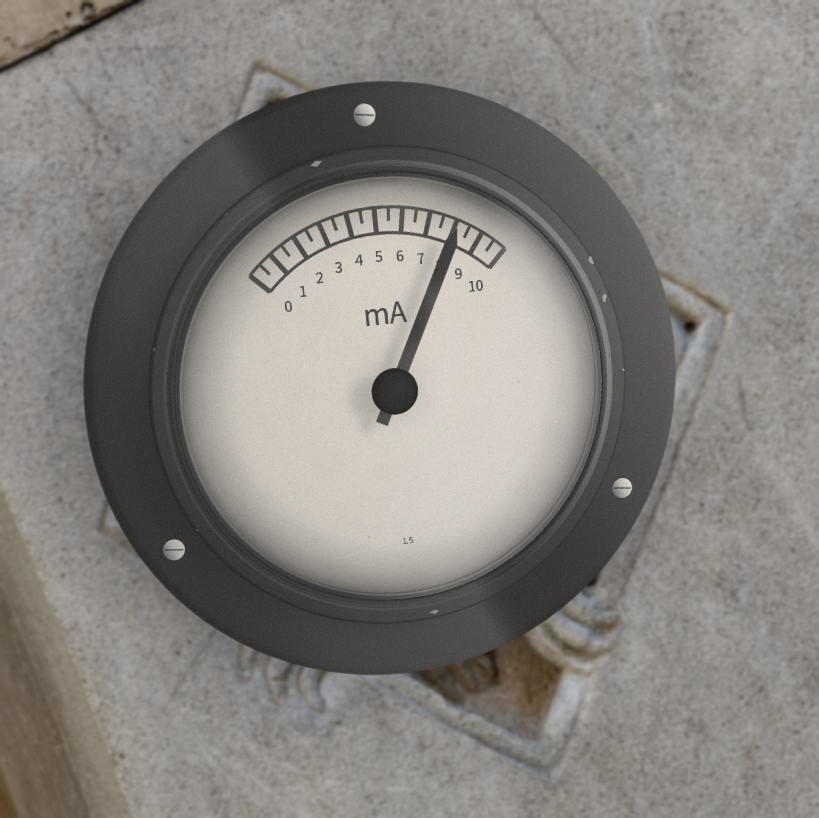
8 mA
